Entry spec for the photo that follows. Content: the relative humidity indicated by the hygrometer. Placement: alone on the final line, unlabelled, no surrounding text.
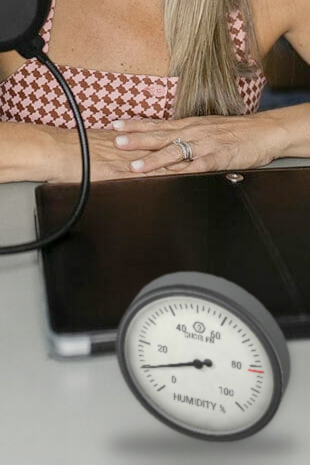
10 %
